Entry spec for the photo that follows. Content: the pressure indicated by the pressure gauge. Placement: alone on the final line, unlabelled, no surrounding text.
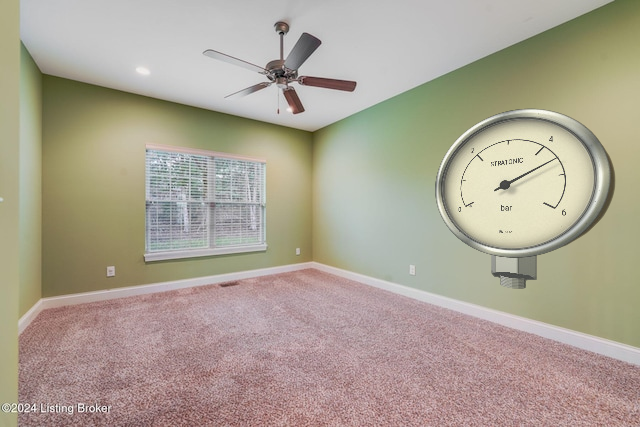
4.5 bar
